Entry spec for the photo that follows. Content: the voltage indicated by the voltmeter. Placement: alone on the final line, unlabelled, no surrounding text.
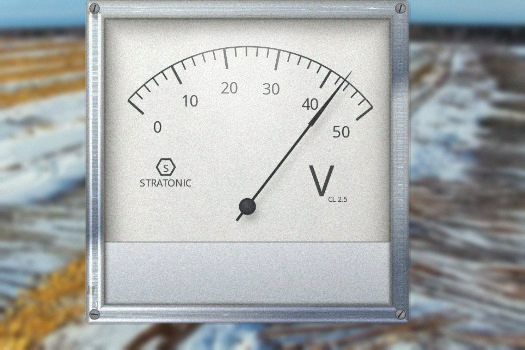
43 V
